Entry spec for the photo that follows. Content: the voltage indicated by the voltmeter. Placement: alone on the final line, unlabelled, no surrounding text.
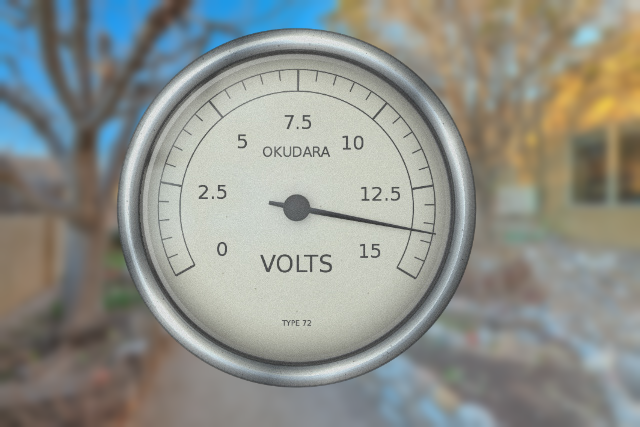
13.75 V
